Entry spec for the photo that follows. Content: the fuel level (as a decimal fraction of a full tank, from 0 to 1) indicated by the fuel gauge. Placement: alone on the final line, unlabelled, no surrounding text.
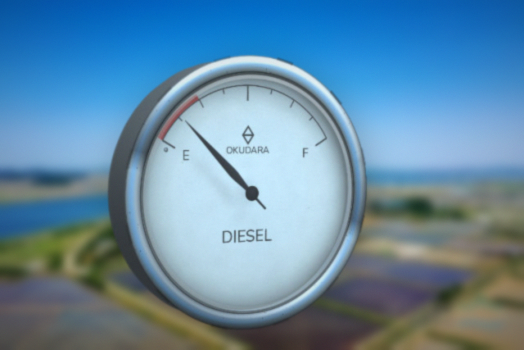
0.125
